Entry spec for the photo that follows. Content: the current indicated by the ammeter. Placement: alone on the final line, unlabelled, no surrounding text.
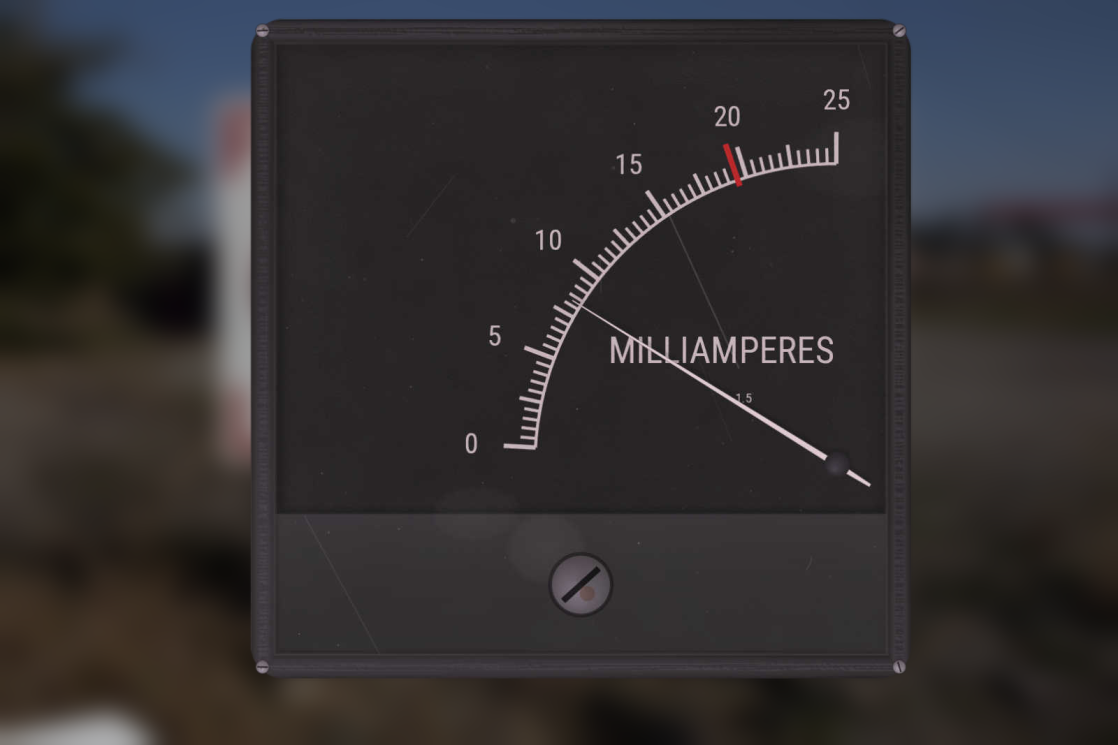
8.25 mA
